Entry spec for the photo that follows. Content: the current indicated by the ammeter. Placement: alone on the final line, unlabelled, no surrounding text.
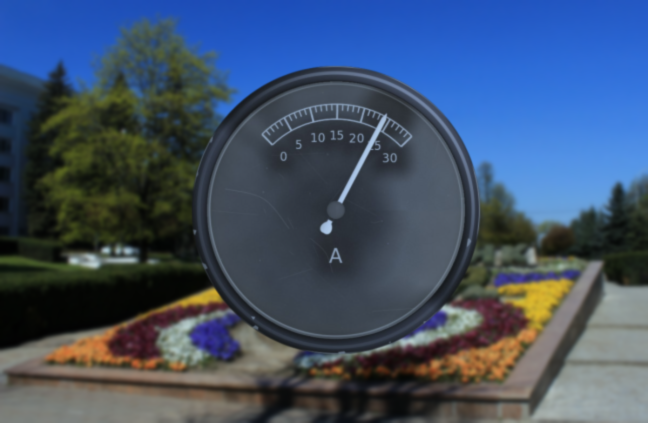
24 A
